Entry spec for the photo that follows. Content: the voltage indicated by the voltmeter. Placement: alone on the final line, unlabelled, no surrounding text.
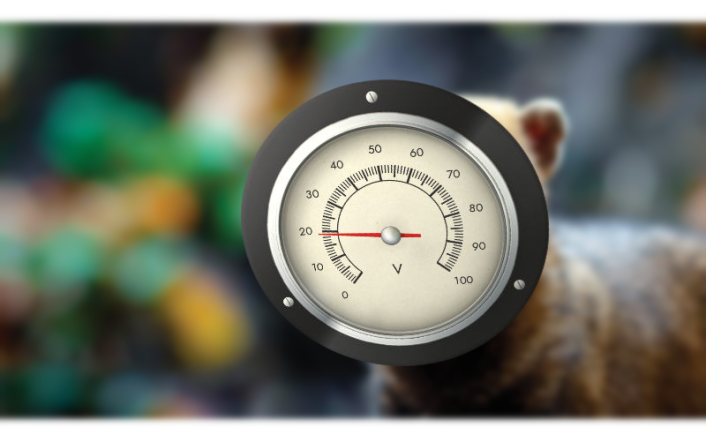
20 V
